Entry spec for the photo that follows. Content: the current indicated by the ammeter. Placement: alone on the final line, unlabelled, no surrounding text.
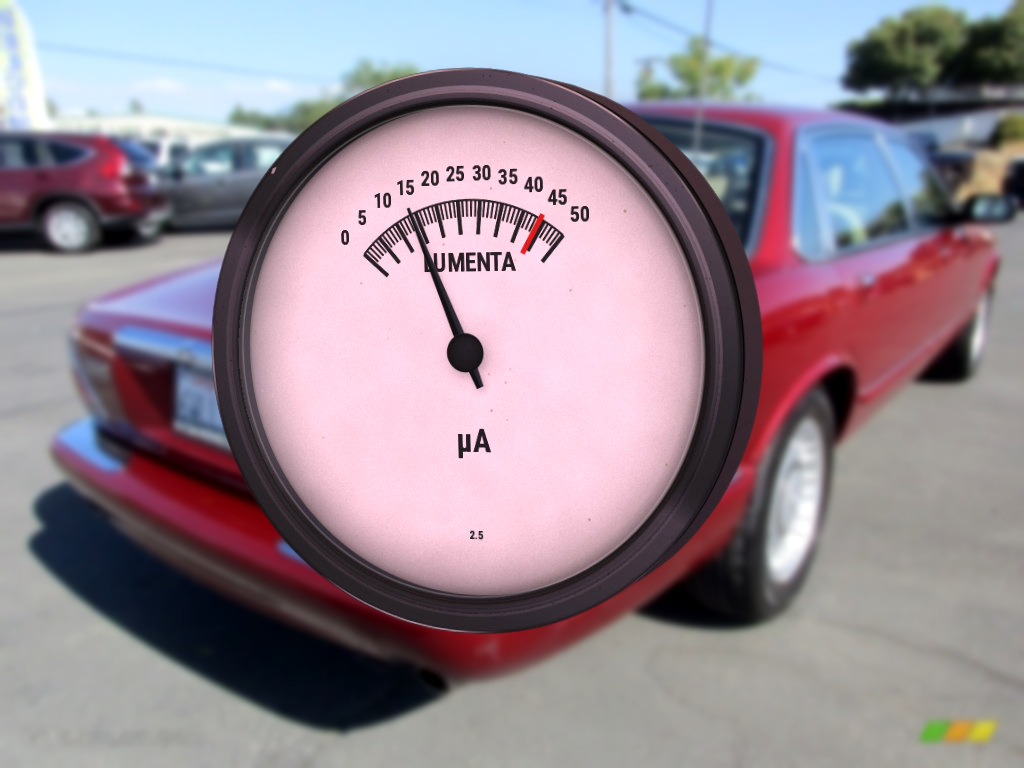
15 µA
